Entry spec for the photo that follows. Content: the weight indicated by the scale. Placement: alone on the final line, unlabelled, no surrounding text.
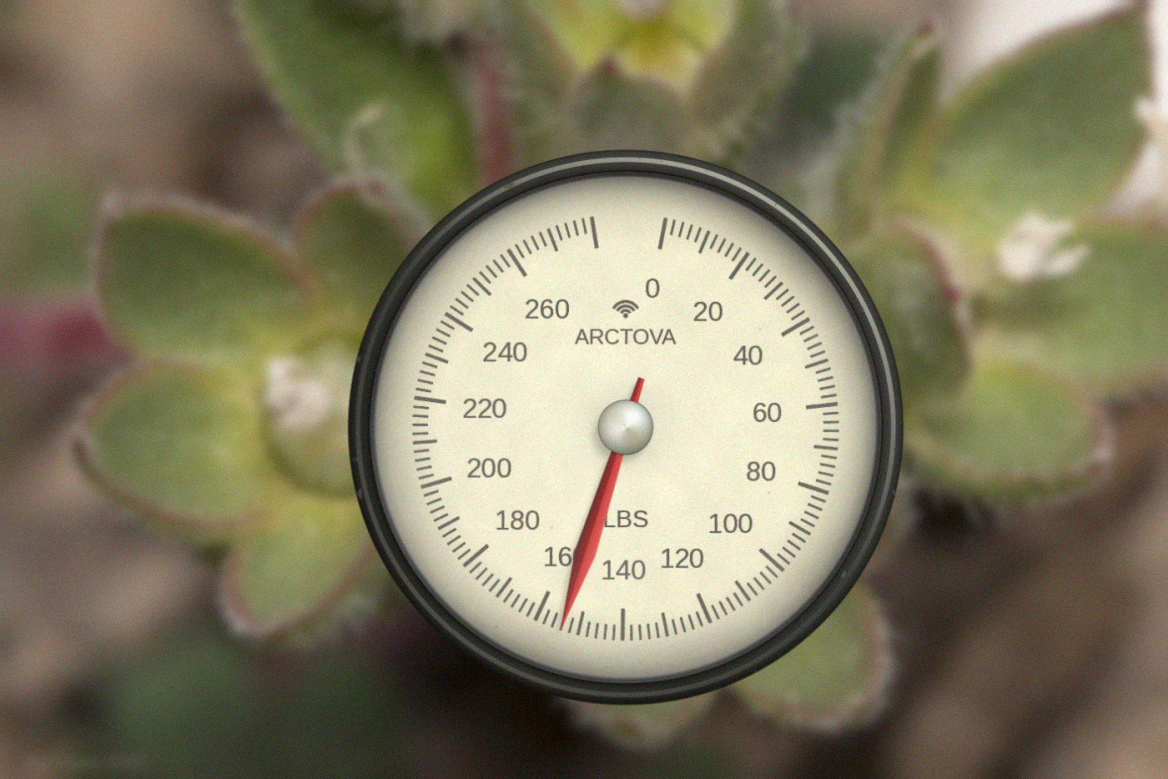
154 lb
